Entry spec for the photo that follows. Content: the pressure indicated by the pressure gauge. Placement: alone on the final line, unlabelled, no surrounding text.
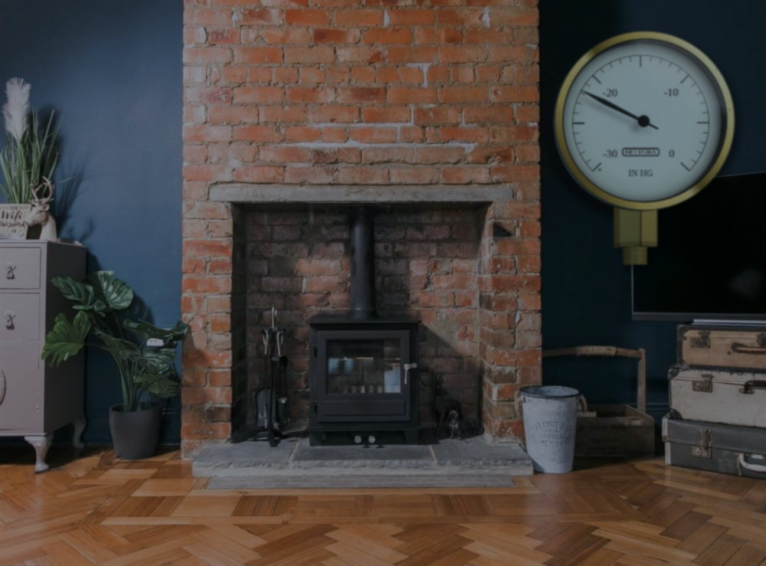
-22 inHg
